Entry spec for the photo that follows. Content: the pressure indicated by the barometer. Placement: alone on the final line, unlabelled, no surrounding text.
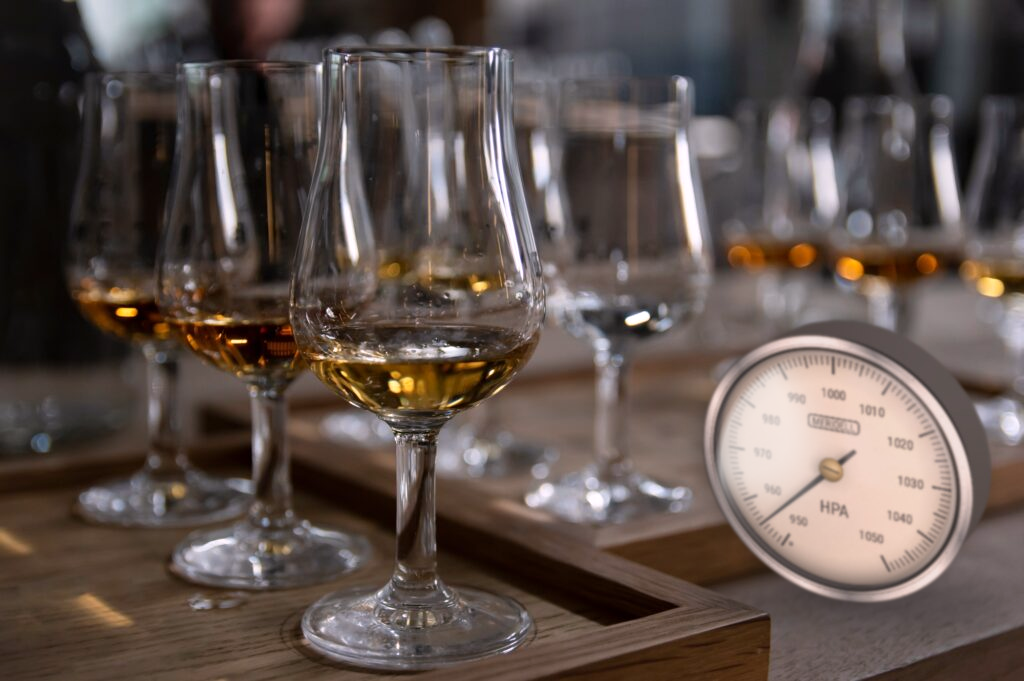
955 hPa
